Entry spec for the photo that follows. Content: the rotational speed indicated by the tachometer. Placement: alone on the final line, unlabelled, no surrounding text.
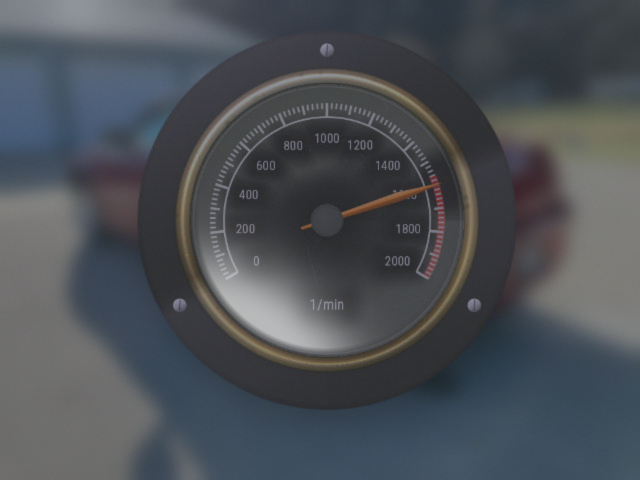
1600 rpm
